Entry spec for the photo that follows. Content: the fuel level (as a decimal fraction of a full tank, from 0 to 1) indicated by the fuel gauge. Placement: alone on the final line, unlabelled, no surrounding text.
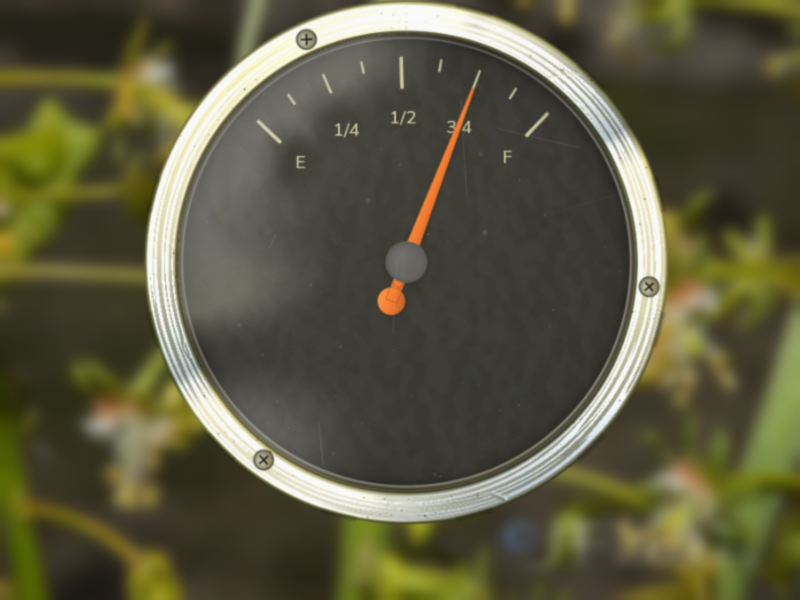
0.75
